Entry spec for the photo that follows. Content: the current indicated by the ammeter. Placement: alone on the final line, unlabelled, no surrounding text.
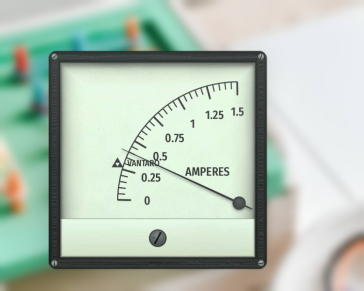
0.4 A
